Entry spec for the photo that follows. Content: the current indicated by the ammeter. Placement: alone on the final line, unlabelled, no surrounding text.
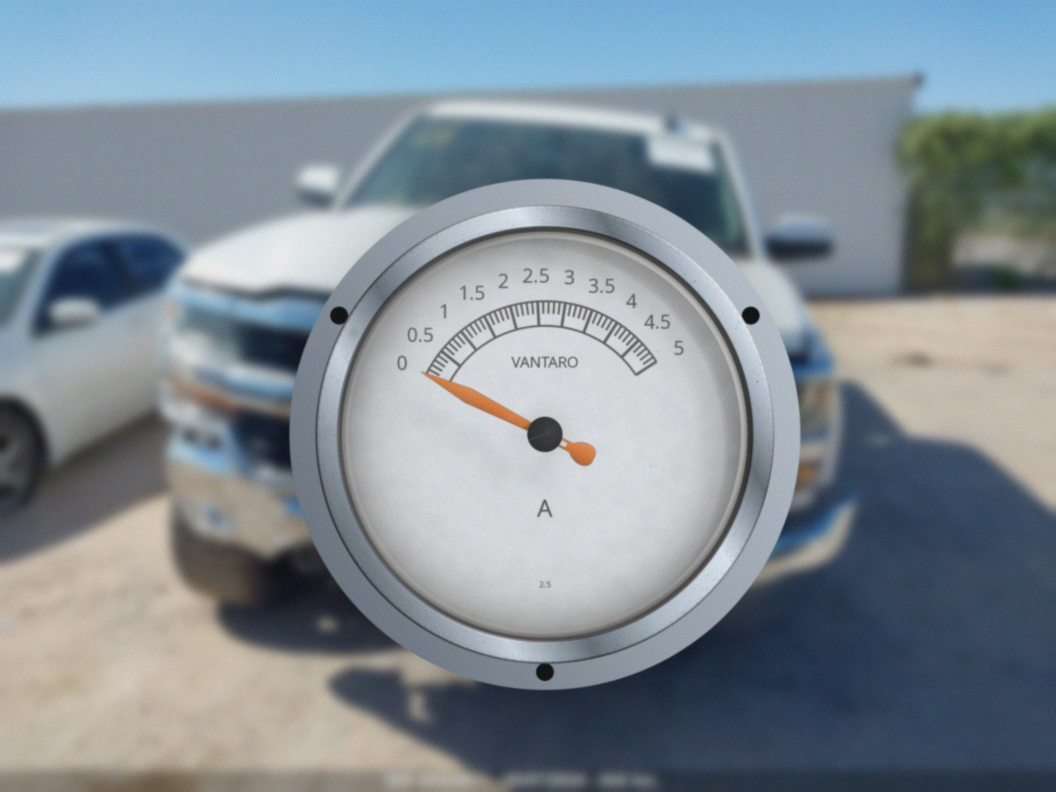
0 A
